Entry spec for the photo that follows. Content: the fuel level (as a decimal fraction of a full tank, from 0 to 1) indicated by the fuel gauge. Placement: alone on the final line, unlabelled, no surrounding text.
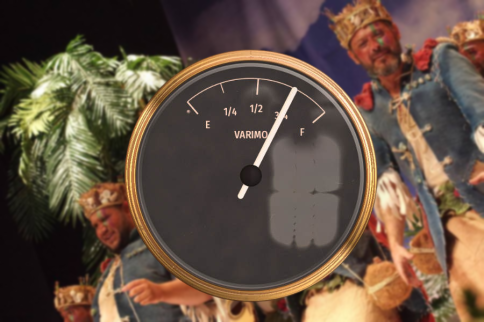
0.75
